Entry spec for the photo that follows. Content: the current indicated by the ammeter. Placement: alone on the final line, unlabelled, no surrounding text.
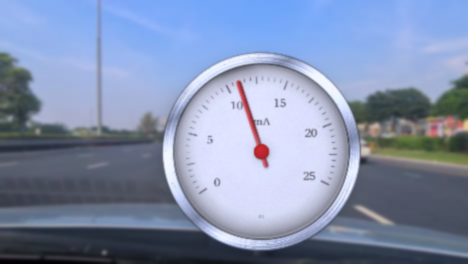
11 mA
